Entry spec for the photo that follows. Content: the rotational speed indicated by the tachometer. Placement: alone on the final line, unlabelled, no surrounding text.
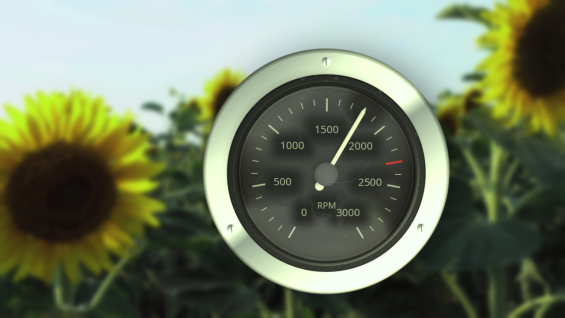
1800 rpm
